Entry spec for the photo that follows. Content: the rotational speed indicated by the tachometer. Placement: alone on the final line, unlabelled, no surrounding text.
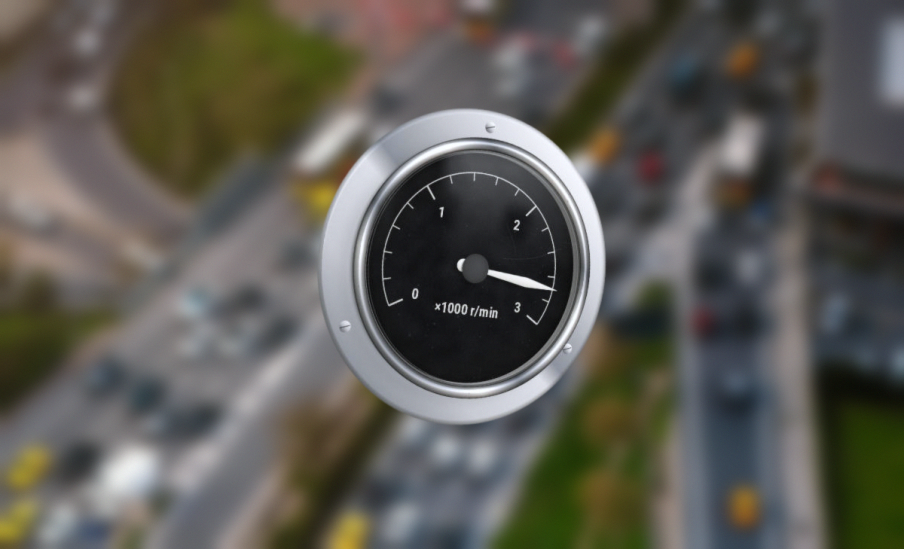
2700 rpm
